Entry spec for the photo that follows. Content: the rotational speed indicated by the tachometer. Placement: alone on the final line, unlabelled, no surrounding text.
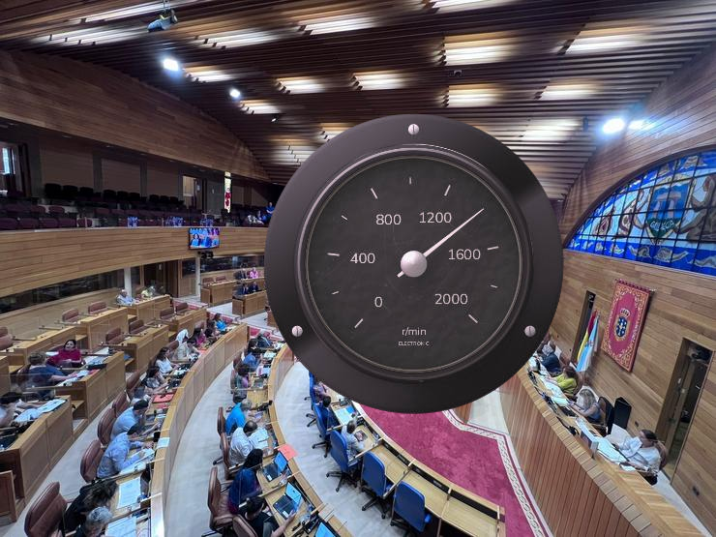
1400 rpm
